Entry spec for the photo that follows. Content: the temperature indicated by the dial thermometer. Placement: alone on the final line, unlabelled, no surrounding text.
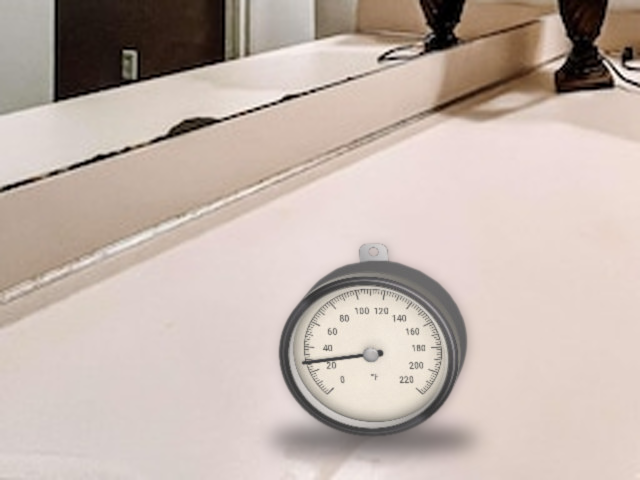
30 °F
